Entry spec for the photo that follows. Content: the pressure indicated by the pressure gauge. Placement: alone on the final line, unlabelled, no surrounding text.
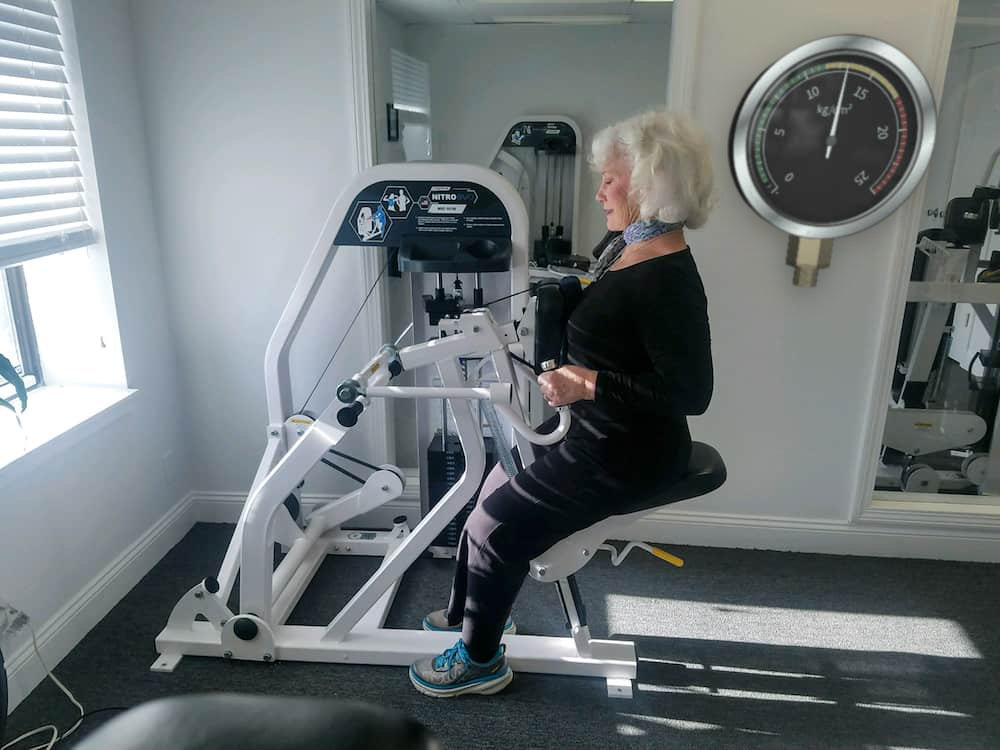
13 kg/cm²
